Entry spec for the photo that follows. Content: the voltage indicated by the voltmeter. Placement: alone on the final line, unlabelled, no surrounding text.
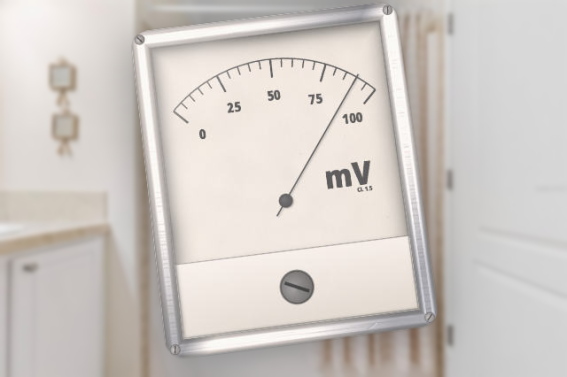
90 mV
